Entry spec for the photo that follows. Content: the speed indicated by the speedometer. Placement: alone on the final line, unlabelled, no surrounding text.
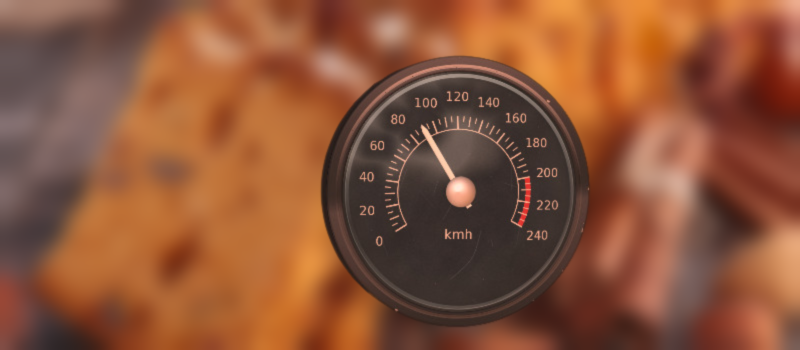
90 km/h
